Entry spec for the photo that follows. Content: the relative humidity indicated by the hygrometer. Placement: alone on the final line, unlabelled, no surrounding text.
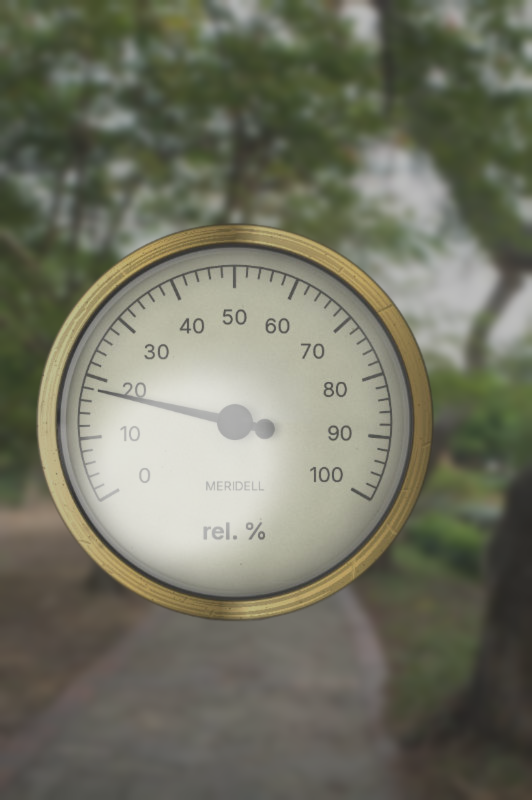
18 %
